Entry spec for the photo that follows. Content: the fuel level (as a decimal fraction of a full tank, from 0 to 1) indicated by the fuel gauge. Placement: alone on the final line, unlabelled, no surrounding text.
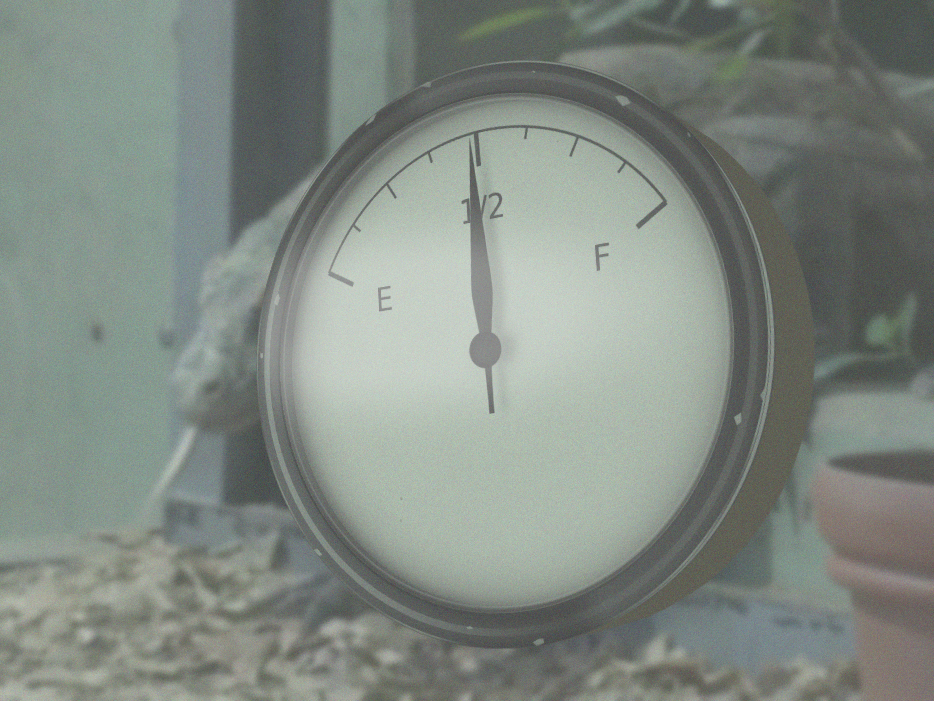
0.5
